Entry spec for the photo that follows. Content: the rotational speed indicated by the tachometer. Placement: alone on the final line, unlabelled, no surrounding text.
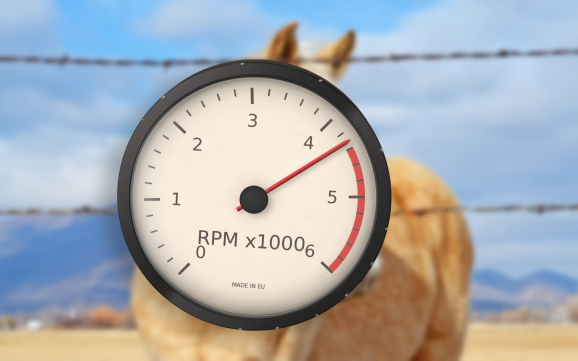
4300 rpm
